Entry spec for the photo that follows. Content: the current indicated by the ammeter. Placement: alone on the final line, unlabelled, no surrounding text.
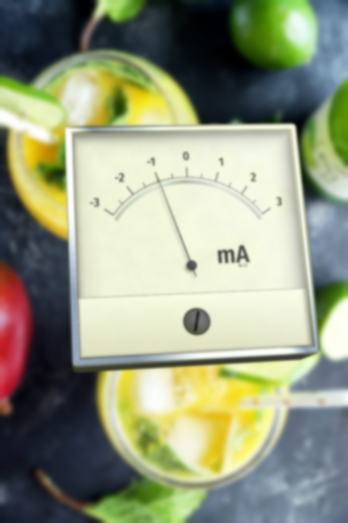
-1 mA
